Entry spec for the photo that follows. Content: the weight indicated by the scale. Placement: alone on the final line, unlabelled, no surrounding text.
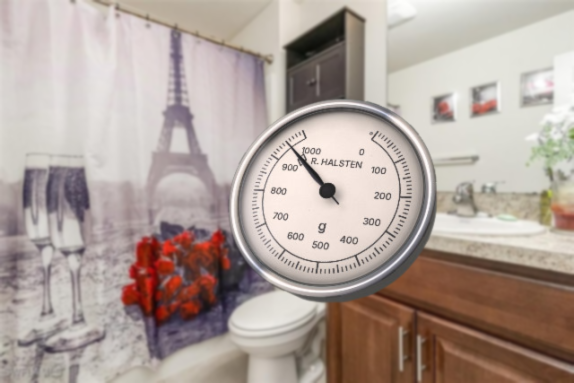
950 g
